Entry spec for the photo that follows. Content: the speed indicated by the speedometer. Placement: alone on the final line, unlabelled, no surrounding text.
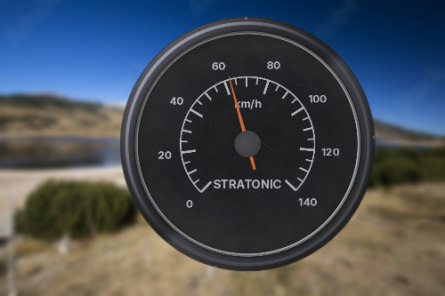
62.5 km/h
